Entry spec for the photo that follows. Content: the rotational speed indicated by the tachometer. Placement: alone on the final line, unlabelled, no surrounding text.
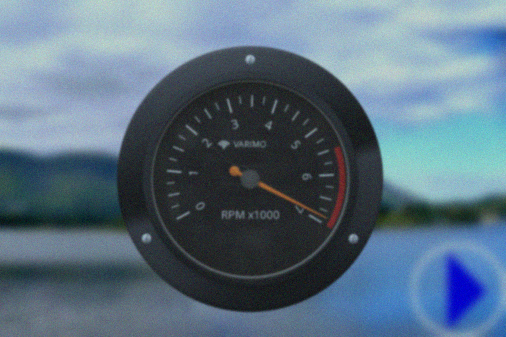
6875 rpm
